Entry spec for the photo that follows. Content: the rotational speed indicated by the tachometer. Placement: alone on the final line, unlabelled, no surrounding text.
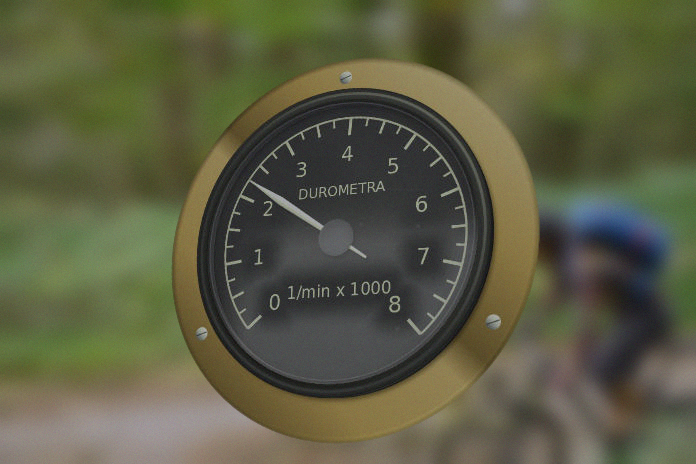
2250 rpm
